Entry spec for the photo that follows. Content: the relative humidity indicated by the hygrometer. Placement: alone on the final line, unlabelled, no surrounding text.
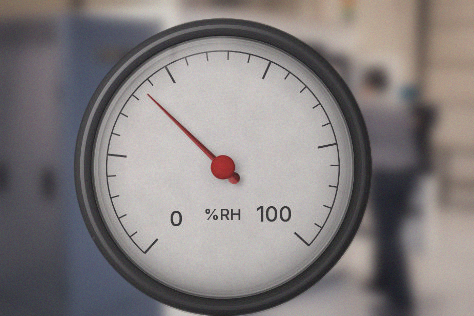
34 %
